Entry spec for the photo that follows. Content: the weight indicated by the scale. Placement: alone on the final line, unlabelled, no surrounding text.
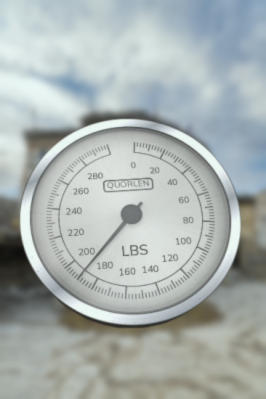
190 lb
